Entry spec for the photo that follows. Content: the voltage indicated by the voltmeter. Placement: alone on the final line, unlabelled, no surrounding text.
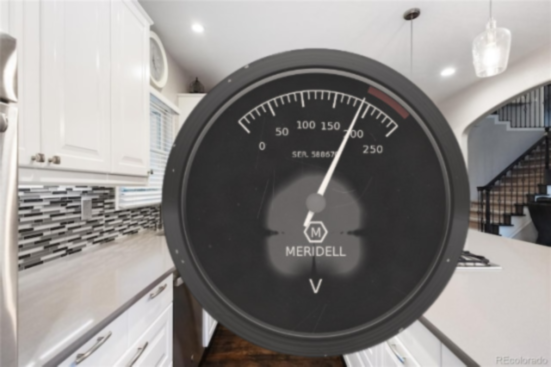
190 V
